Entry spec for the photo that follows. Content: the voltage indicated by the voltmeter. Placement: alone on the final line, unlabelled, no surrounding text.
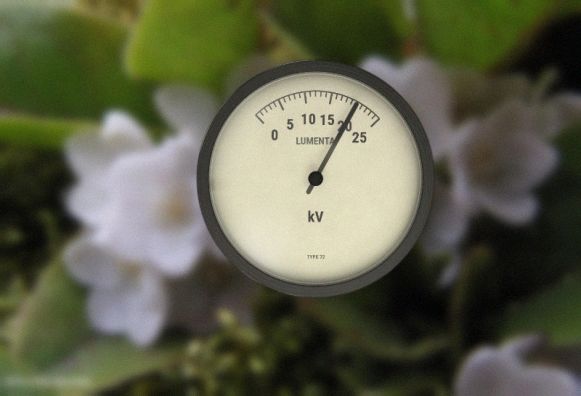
20 kV
